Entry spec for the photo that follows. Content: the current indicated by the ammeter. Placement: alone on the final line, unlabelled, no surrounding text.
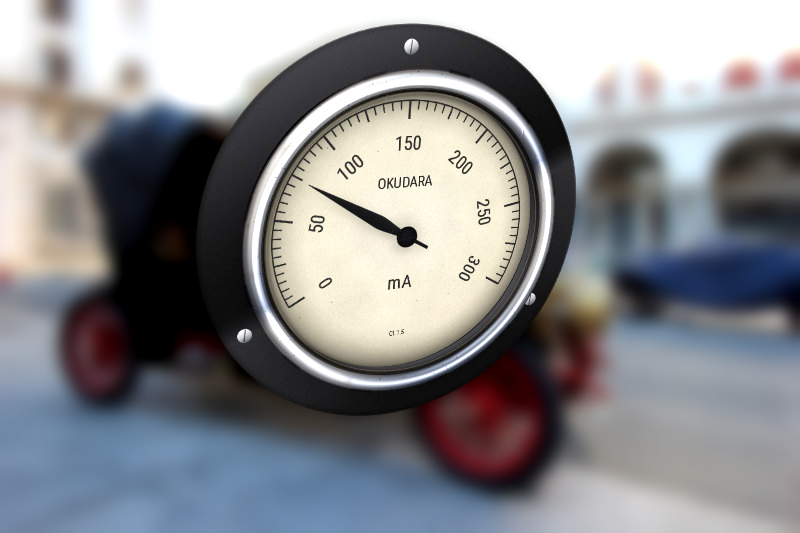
75 mA
